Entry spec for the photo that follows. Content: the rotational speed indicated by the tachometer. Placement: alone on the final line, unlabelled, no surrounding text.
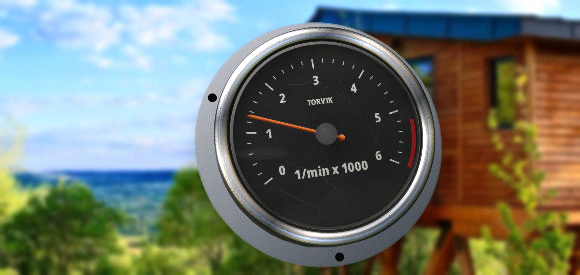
1300 rpm
